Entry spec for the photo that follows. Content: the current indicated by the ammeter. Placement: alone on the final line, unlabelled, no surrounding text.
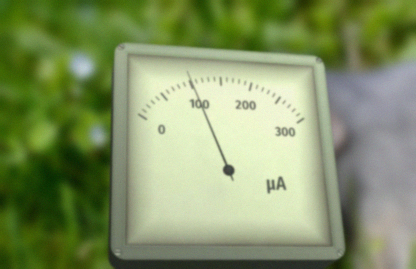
100 µA
